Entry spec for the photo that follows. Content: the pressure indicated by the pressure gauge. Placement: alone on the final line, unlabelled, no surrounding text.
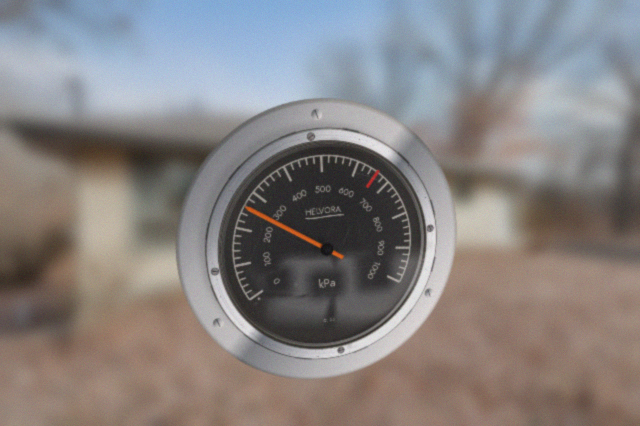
260 kPa
